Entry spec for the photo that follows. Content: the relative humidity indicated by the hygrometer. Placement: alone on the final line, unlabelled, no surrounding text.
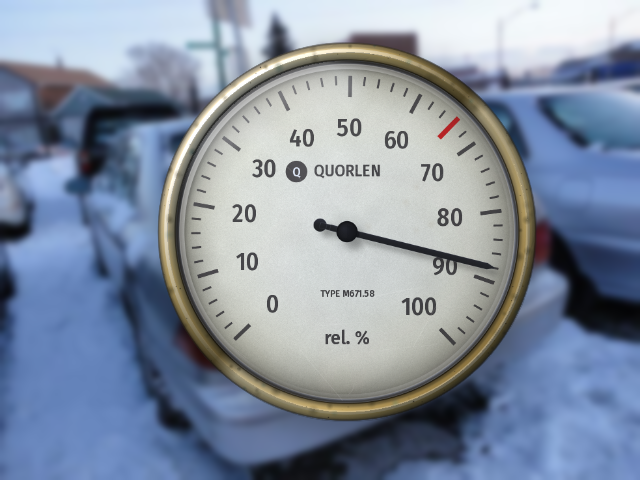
88 %
